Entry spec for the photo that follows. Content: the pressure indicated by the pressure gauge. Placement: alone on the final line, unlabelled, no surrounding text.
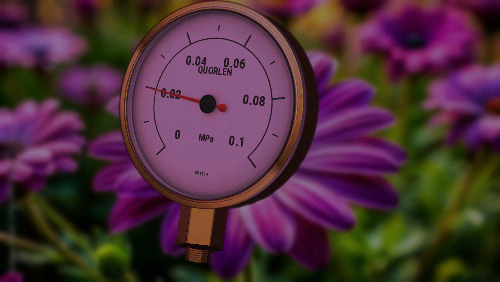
0.02 MPa
